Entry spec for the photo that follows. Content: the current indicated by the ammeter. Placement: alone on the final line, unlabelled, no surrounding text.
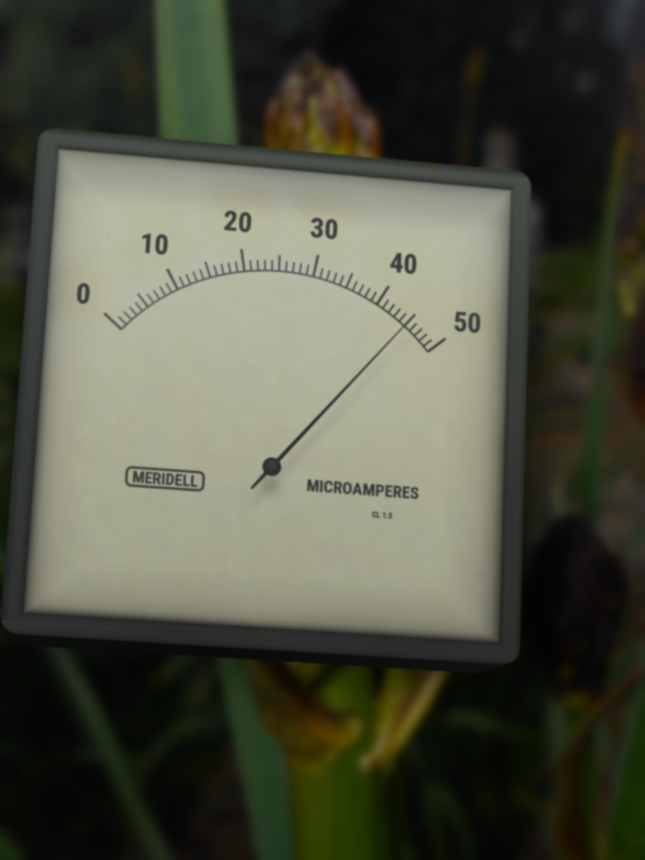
45 µA
